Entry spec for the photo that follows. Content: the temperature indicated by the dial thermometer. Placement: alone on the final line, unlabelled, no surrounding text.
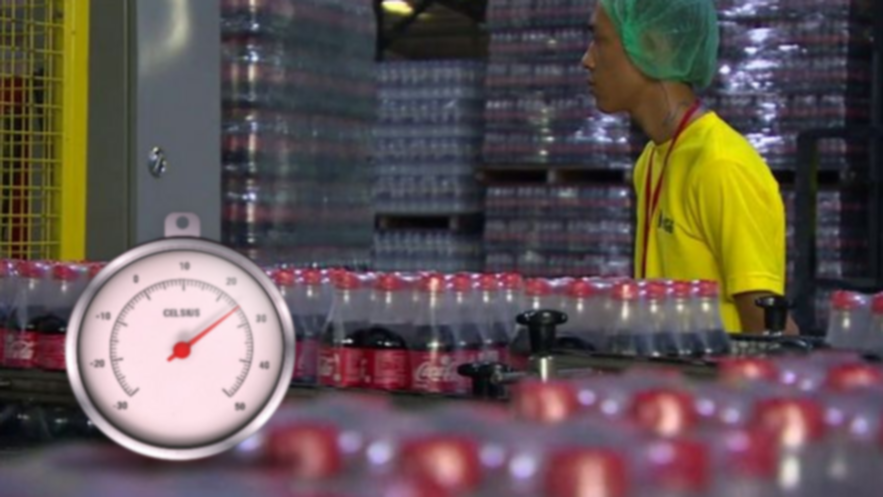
25 °C
